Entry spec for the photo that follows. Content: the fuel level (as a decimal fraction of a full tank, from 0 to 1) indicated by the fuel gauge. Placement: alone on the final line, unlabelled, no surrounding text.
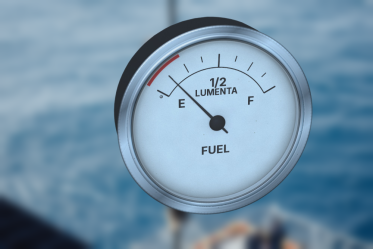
0.125
